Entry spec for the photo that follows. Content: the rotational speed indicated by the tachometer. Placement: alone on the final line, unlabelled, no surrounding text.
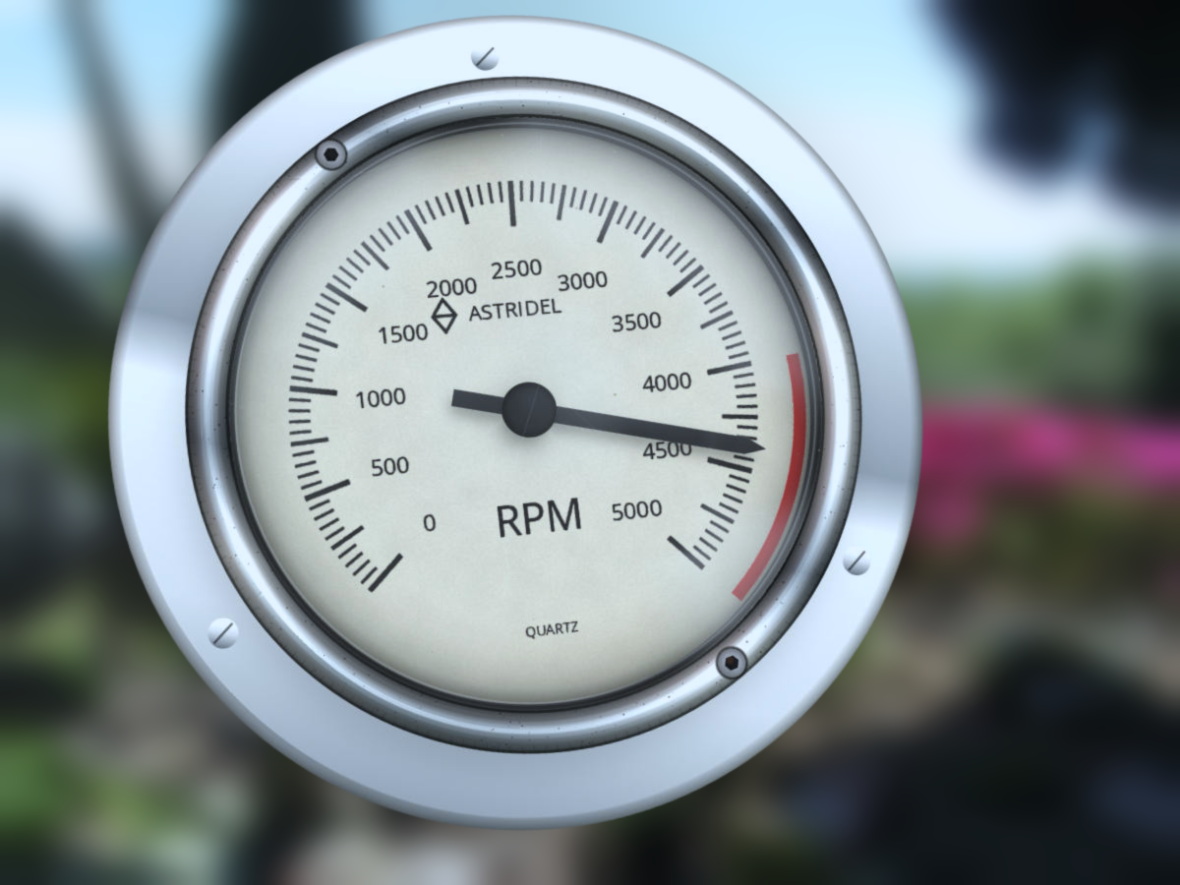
4400 rpm
